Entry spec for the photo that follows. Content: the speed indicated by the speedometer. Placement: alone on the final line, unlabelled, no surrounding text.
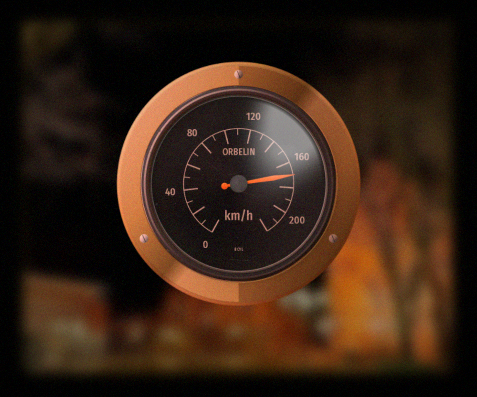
170 km/h
